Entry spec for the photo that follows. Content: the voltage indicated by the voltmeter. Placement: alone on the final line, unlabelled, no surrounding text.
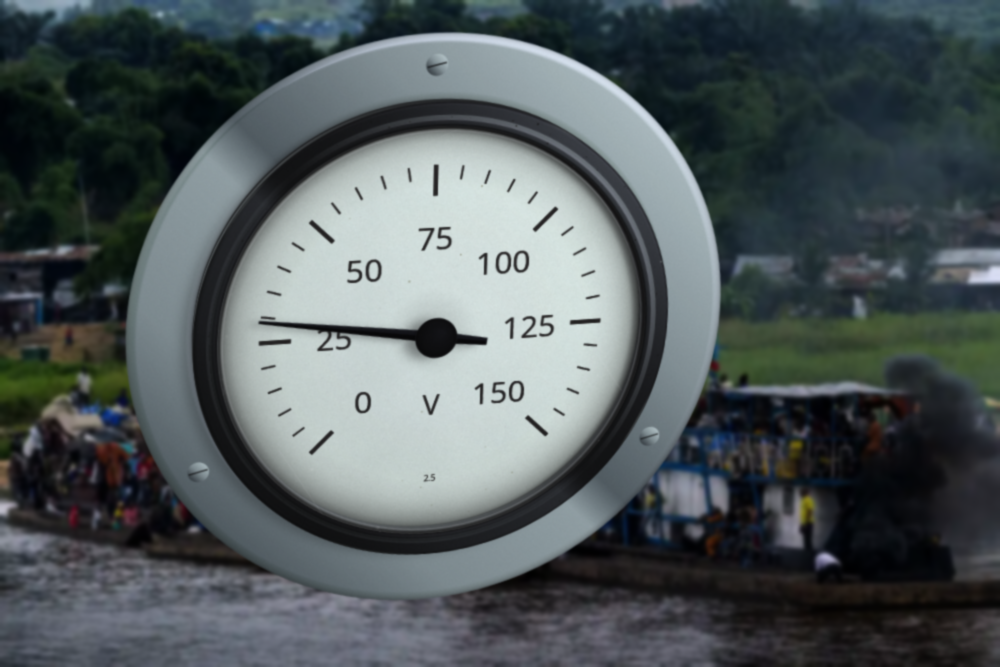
30 V
